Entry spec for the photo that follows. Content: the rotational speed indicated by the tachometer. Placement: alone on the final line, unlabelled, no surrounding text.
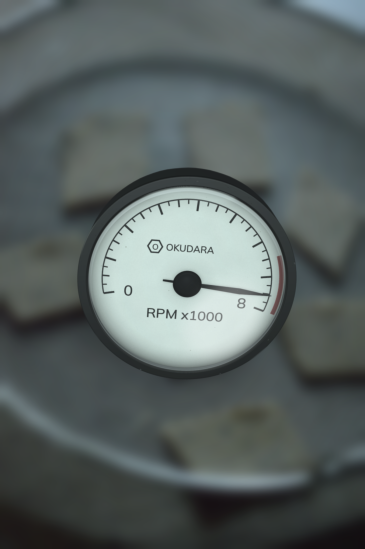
7500 rpm
